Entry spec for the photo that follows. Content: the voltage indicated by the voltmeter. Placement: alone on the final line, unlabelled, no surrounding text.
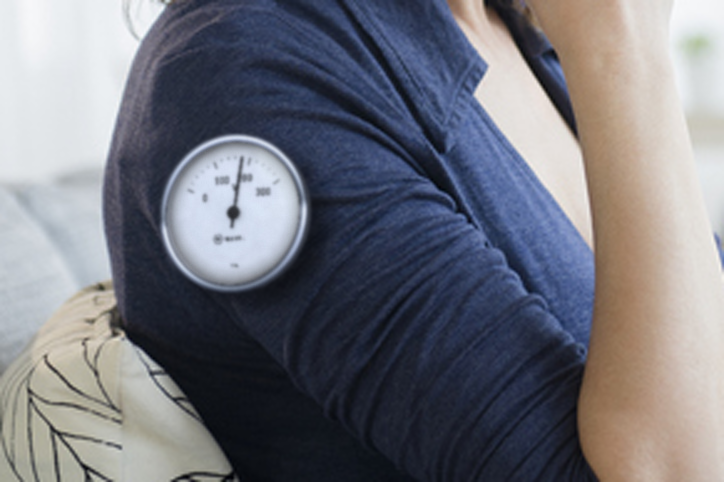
180 V
